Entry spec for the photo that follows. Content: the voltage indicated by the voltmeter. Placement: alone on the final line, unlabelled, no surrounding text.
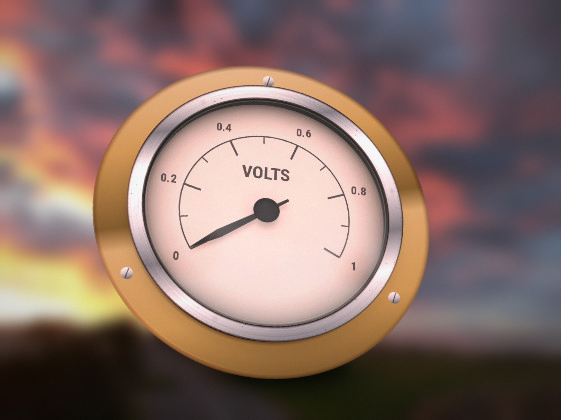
0 V
